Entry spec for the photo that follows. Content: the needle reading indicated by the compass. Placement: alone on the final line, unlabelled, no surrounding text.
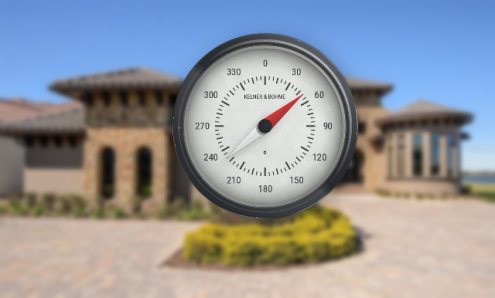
50 °
